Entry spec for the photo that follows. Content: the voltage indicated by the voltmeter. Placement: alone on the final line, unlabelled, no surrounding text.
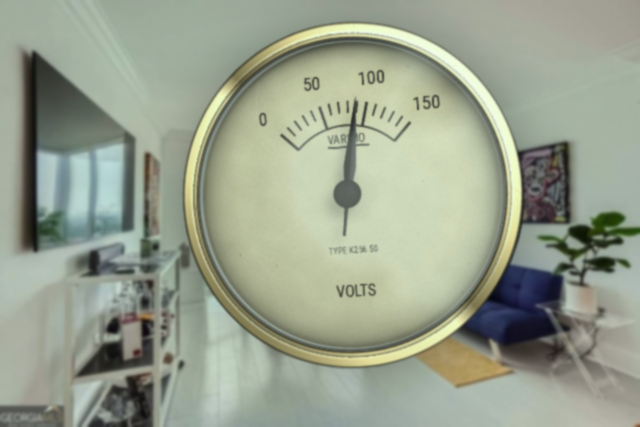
90 V
